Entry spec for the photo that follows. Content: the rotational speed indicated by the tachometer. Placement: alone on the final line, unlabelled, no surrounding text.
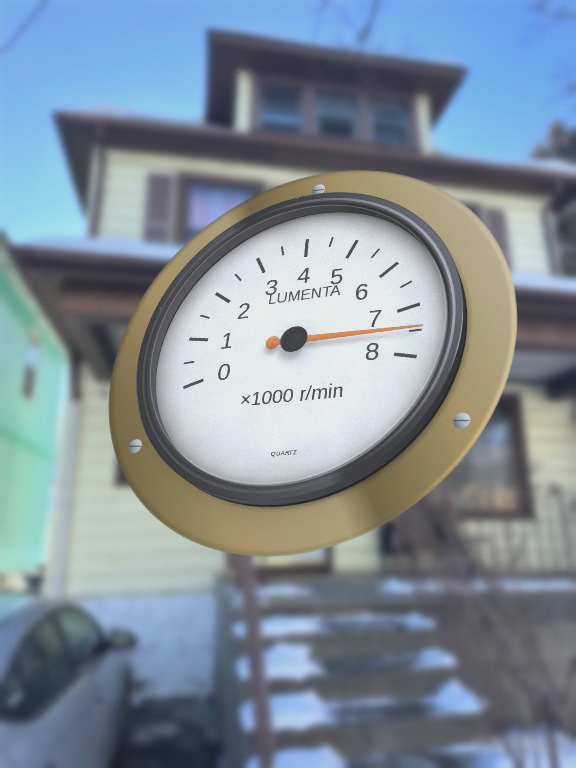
7500 rpm
